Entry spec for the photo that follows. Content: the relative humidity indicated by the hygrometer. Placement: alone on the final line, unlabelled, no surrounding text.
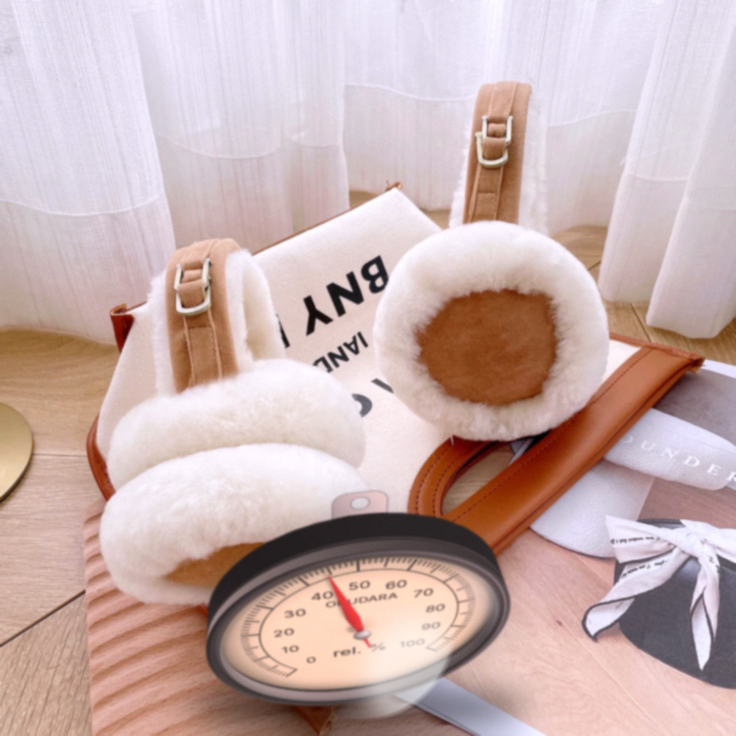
45 %
